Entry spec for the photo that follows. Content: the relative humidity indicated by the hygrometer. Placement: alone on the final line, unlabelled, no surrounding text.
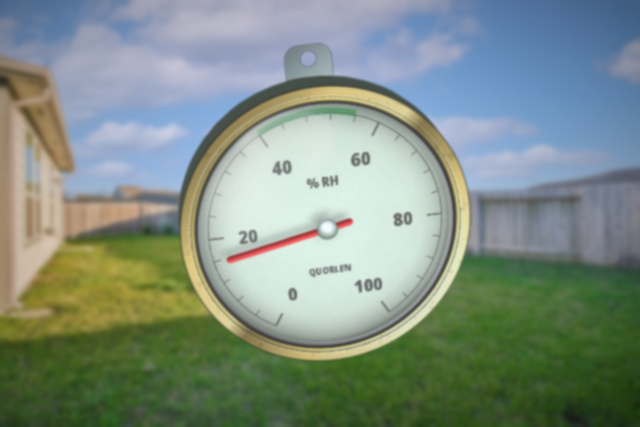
16 %
